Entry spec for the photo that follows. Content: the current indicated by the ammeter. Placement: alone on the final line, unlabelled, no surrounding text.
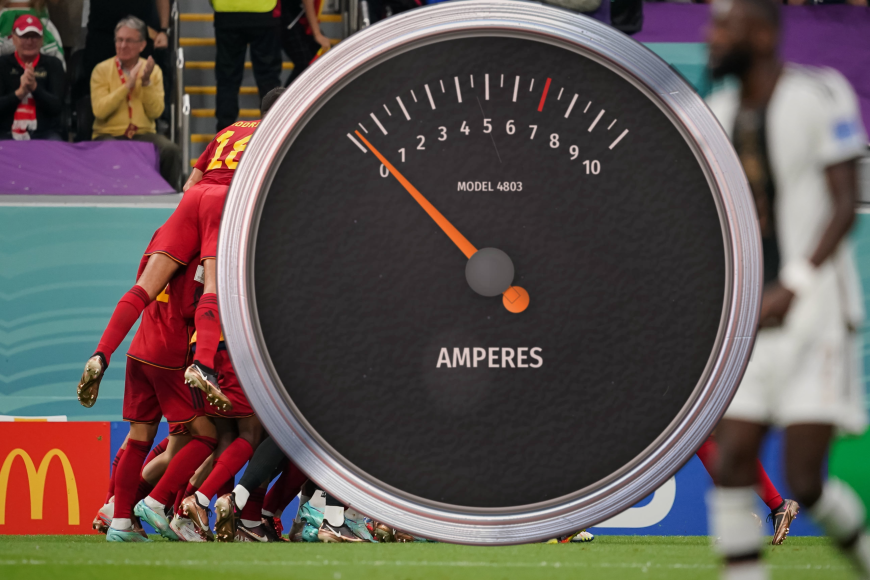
0.25 A
